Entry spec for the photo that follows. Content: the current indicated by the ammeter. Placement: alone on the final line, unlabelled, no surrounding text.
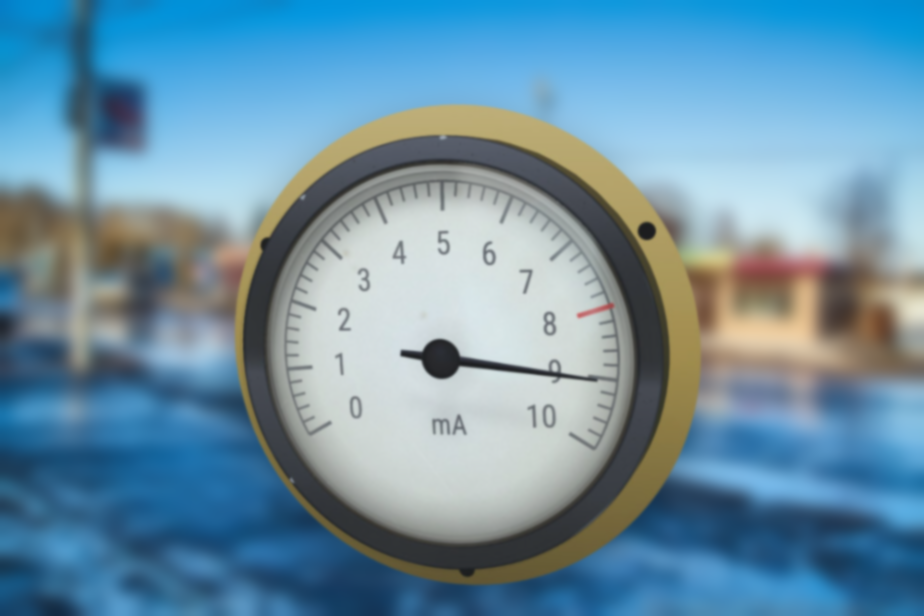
9 mA
